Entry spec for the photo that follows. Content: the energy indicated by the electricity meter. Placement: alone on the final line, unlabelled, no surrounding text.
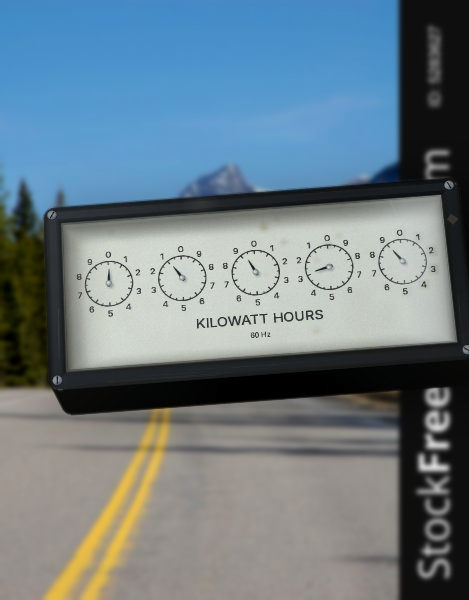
929 kWh
